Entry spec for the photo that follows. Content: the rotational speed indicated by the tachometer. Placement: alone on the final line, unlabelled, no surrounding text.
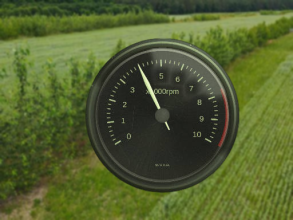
4000 rpm
